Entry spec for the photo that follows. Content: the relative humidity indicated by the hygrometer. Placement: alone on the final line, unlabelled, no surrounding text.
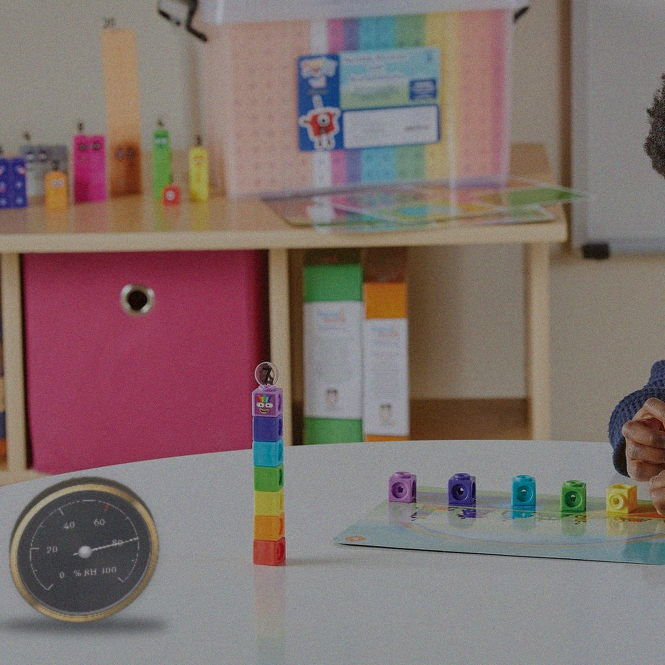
80 %
